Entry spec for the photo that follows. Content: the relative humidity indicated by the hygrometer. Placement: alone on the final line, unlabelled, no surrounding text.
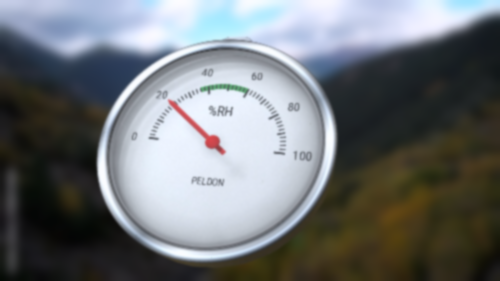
20 %
